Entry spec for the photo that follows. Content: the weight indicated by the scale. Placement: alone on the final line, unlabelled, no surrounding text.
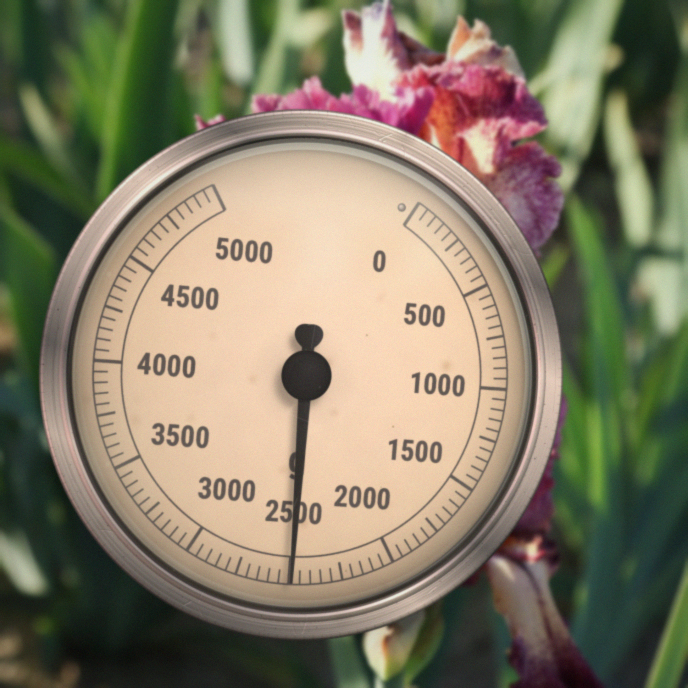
2500 g
